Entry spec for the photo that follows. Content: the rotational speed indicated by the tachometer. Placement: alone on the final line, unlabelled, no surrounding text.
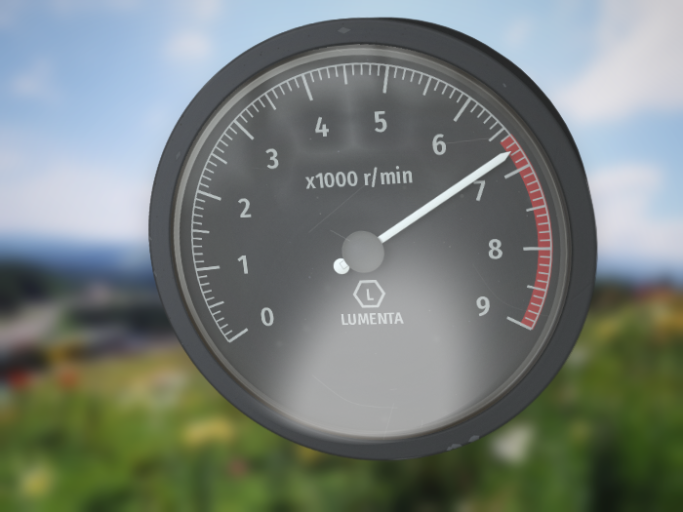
6750 rpm
